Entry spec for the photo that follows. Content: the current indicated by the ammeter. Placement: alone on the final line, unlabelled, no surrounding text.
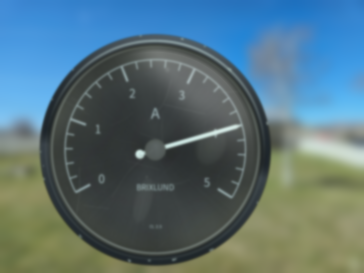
4 A
